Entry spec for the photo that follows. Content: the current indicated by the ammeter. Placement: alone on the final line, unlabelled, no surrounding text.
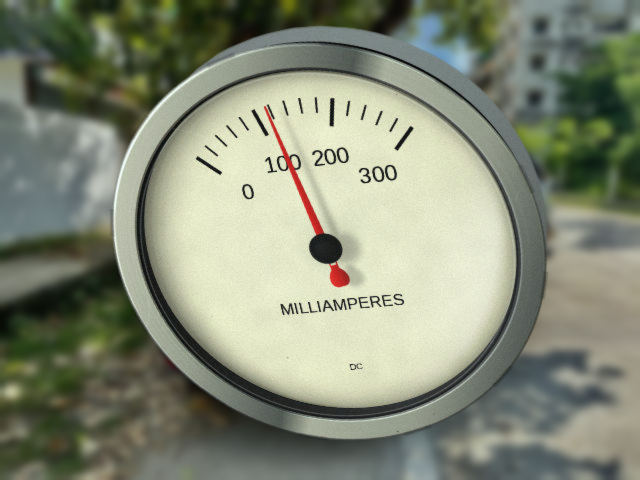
120 mA
